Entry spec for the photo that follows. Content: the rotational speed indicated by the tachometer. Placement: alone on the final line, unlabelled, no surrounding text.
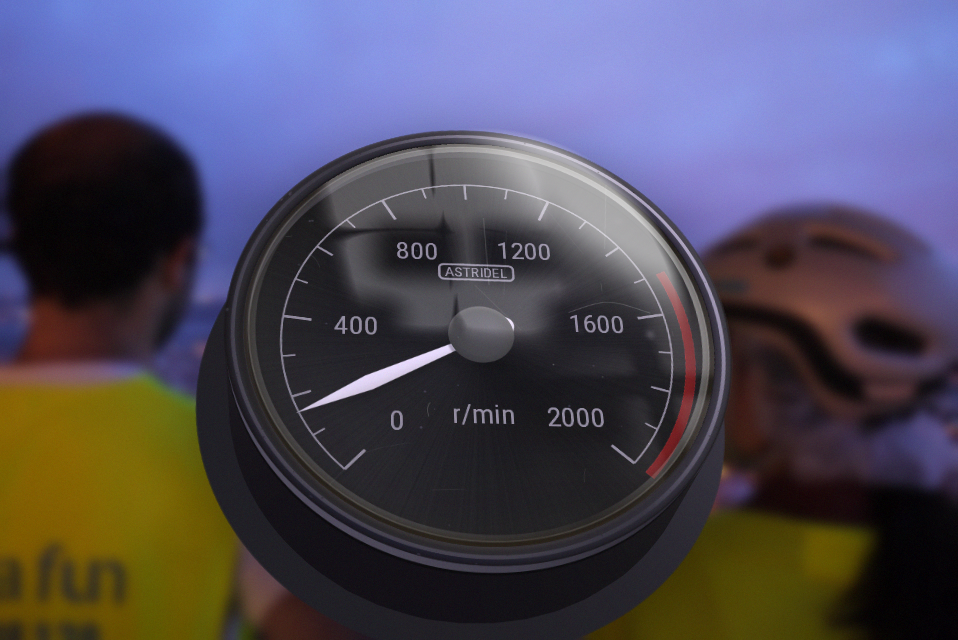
150 rpm
